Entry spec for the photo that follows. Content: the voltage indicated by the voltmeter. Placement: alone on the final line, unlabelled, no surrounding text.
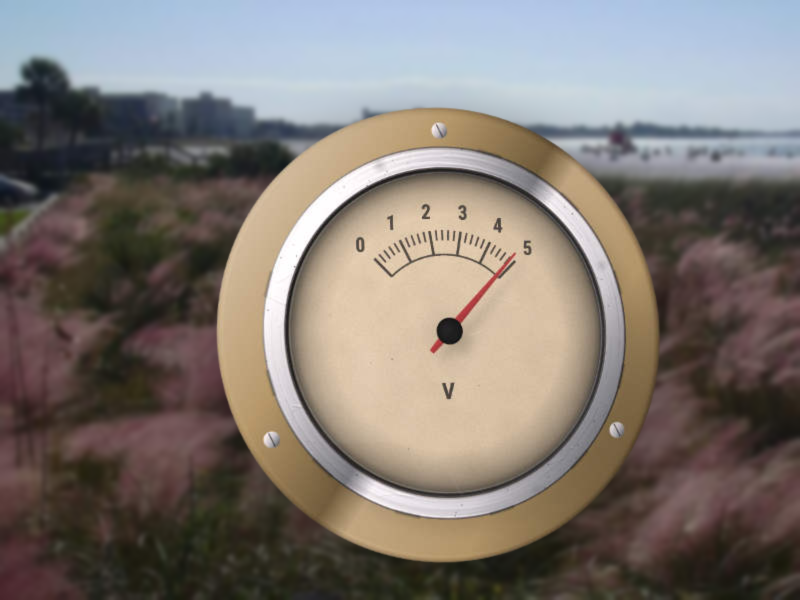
4.8 V
